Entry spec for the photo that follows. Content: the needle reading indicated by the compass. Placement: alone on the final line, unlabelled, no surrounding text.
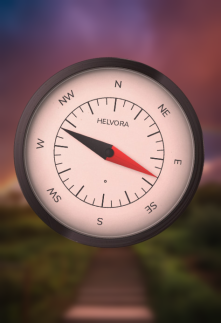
110 °
